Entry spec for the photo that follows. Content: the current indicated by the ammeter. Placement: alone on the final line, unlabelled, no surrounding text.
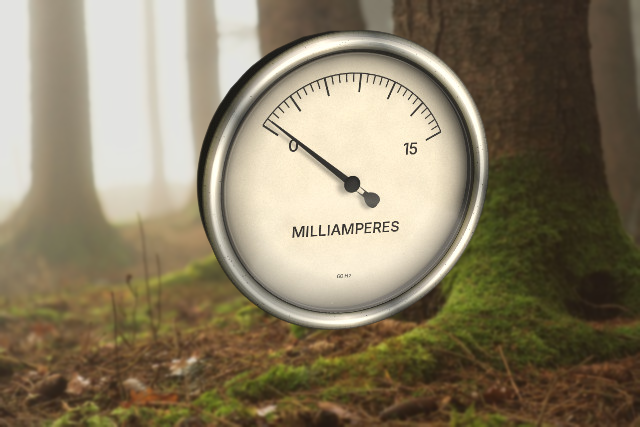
0.5 mA
